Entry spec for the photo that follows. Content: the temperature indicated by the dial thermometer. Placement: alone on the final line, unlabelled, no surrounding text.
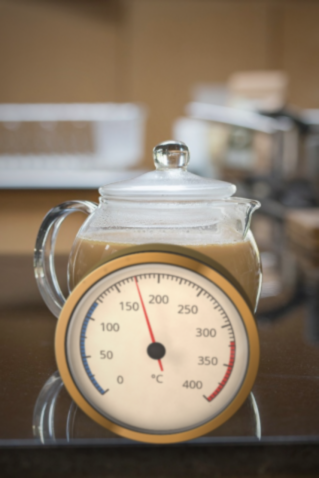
175 °C
